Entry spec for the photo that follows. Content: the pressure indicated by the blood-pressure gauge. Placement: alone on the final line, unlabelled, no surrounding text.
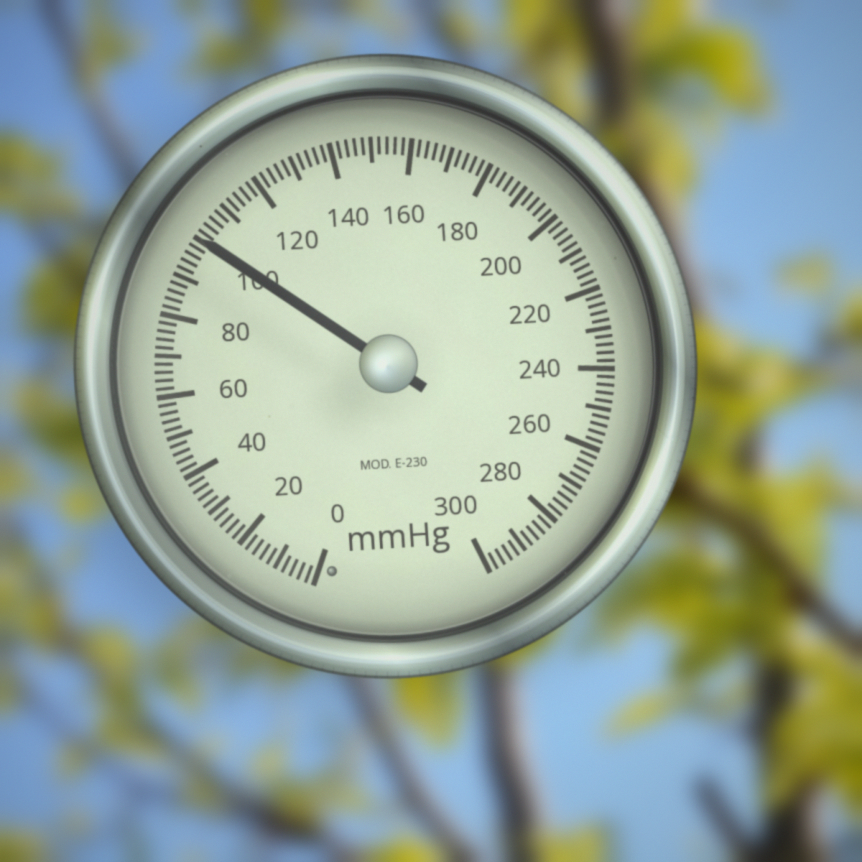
100 mmHg
